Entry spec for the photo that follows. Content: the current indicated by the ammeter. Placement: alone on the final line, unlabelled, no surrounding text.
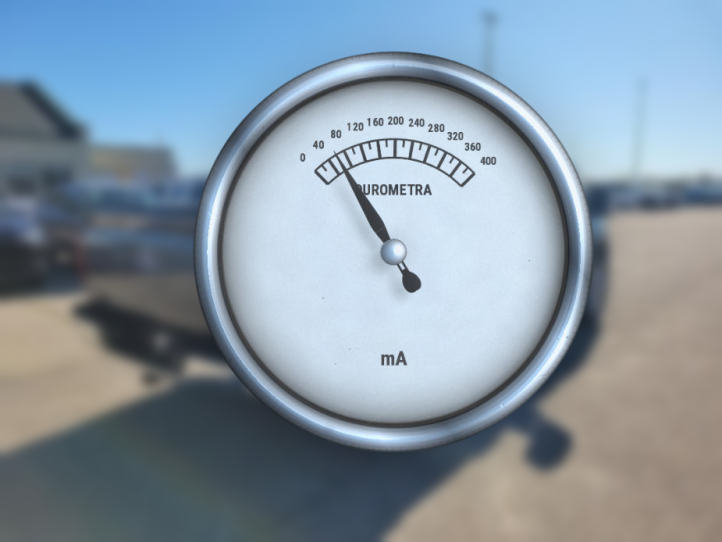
60 mA
